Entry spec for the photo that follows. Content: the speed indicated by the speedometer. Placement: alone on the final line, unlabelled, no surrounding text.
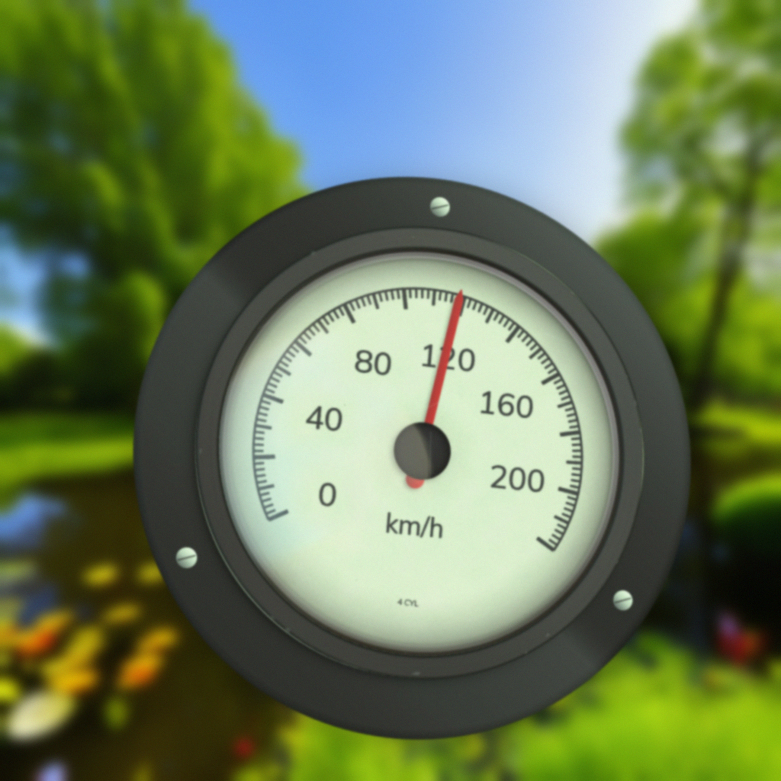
118 km/h
